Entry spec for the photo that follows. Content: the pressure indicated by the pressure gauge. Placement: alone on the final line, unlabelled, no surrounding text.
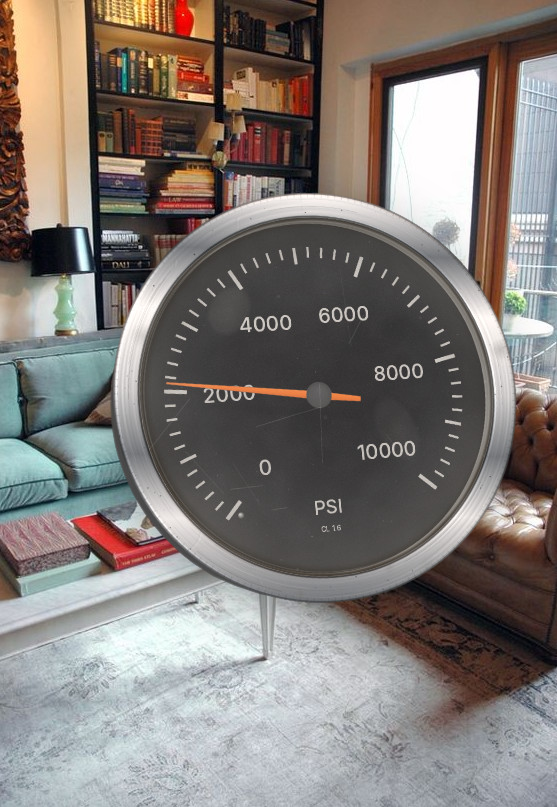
2100 psi
